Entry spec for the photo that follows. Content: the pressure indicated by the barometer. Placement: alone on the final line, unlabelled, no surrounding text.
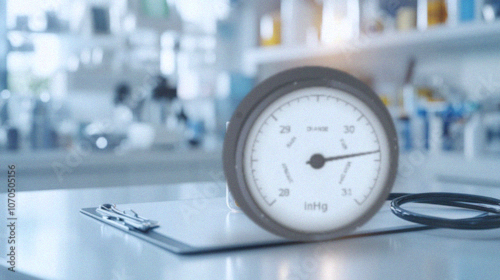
30.4 inHg
